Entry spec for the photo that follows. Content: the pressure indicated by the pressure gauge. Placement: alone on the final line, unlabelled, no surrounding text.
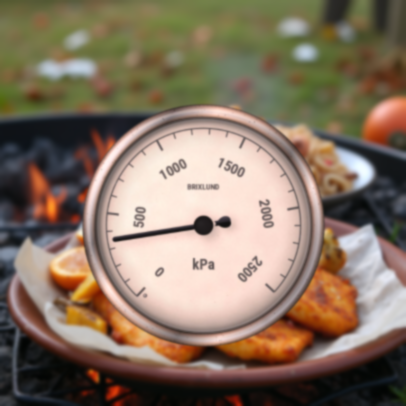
350 kPa
